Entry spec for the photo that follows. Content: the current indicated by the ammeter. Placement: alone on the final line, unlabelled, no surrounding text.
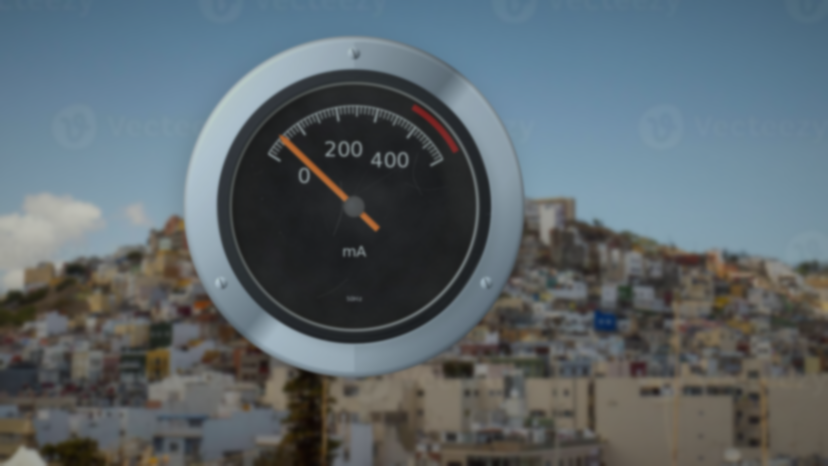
50 mA
